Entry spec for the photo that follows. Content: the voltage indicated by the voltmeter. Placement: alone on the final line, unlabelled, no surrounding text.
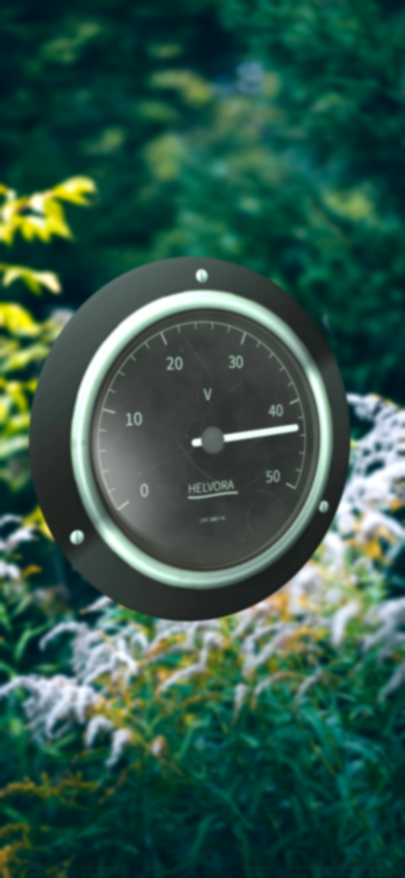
43 V
